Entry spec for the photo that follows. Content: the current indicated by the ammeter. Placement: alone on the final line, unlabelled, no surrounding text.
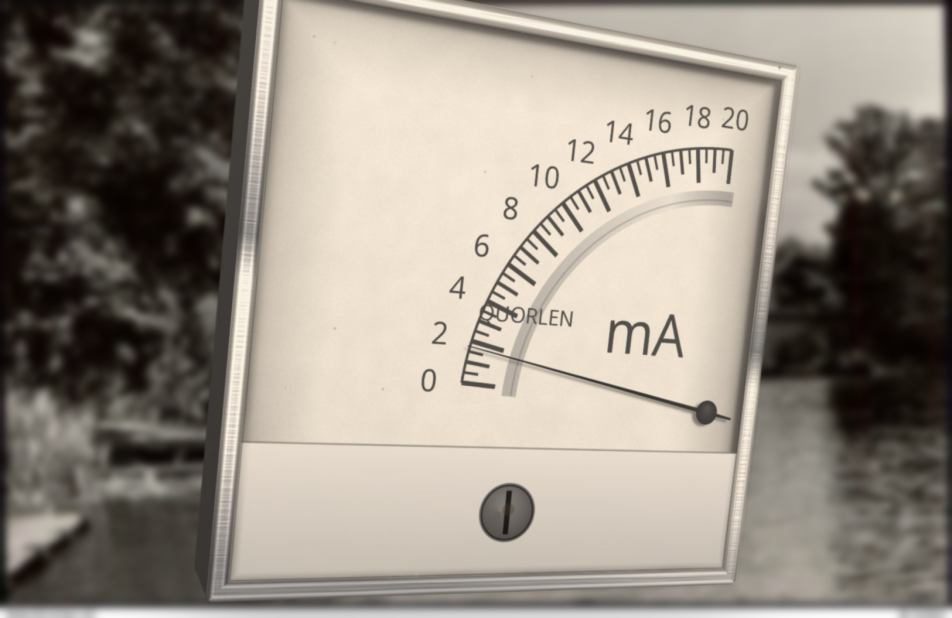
1.75 mA
